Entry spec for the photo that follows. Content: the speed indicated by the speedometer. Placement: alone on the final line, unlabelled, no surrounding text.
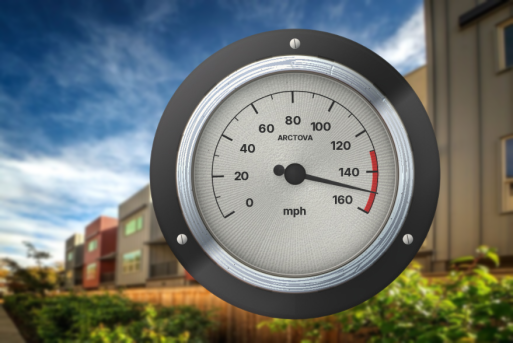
150 mph
